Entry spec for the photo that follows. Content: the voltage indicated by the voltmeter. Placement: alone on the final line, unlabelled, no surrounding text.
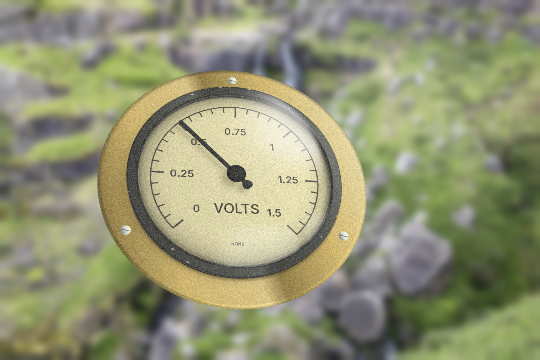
0.5 V
